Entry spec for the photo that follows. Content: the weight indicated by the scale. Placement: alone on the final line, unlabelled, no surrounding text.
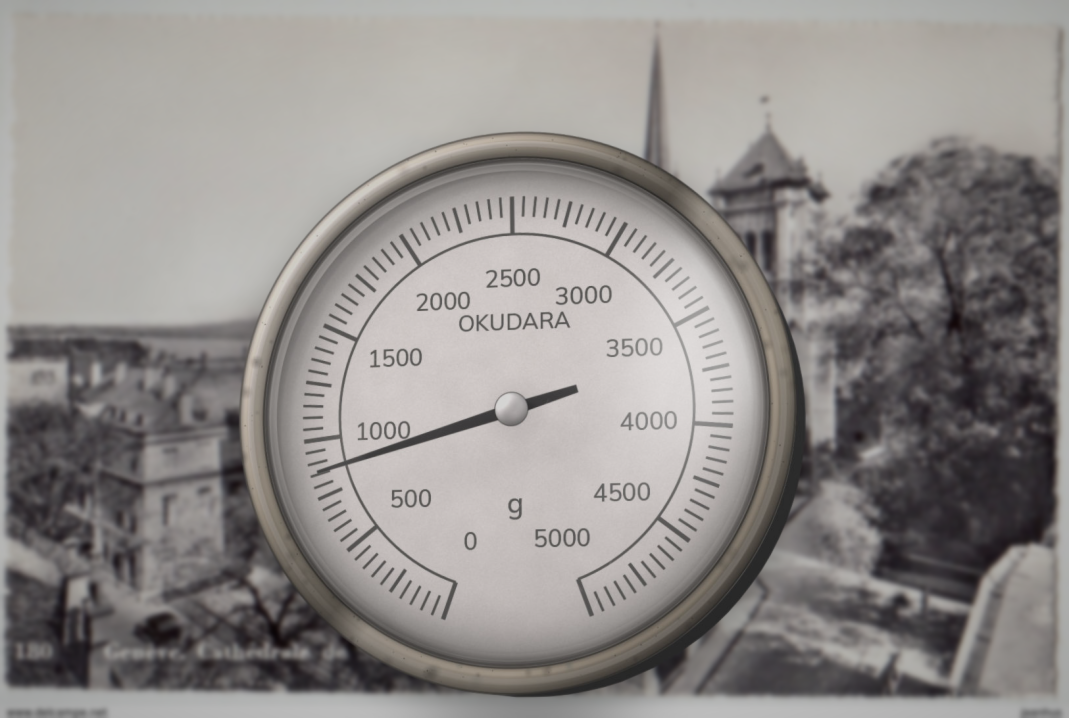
850 g
